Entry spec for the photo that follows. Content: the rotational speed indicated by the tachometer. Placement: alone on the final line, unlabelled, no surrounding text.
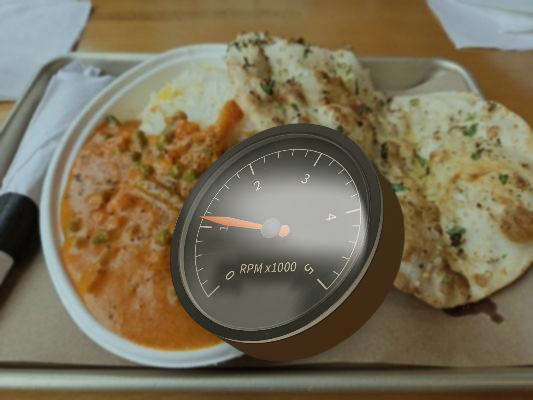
1100 rpm
